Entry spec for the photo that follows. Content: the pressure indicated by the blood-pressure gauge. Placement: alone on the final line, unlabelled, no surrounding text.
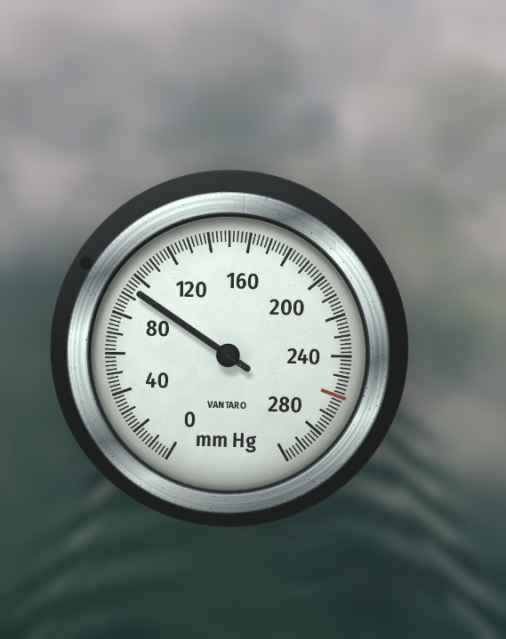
94 mmHg
